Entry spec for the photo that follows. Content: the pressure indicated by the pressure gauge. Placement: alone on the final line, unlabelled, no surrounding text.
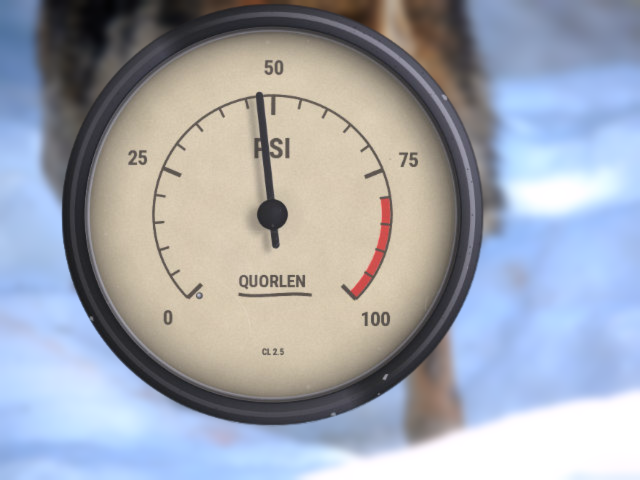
47.5 psi
